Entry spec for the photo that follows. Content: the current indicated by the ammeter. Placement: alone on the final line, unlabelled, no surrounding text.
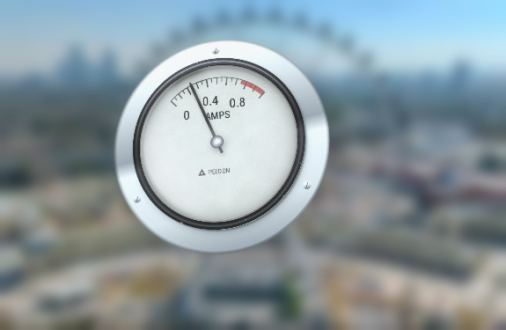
0.25 A
